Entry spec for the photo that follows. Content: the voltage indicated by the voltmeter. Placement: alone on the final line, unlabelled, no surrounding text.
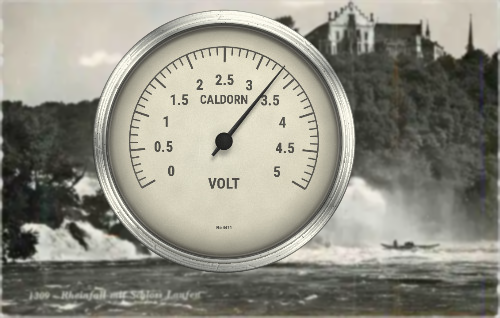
3.3 V
